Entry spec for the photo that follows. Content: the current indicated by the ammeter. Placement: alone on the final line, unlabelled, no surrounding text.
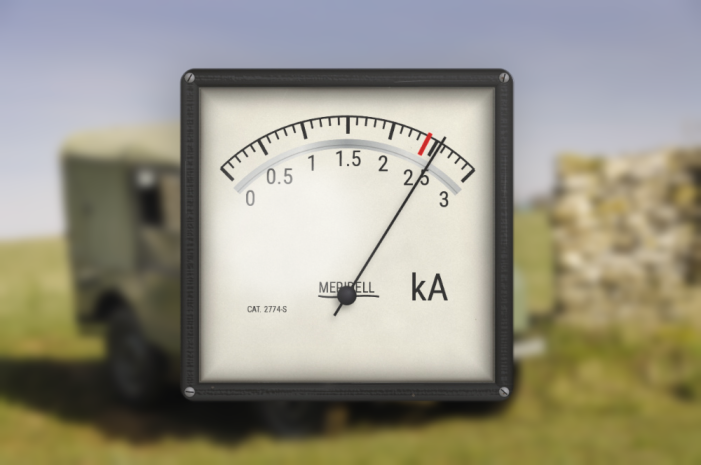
2.55 kA
